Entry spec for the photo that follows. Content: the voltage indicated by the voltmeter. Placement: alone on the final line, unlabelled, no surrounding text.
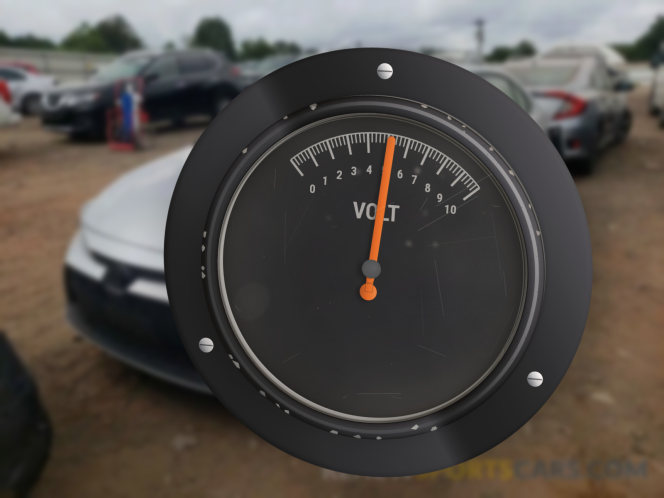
5.2 V
